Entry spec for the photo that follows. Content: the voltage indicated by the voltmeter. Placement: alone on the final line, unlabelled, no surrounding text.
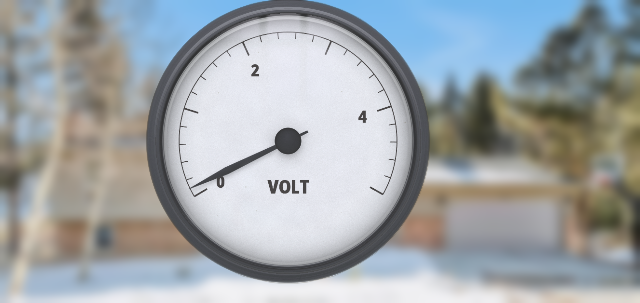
0.1 V
